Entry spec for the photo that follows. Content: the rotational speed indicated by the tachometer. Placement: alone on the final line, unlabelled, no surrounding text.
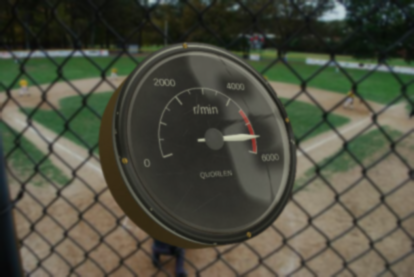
5500 rpm
